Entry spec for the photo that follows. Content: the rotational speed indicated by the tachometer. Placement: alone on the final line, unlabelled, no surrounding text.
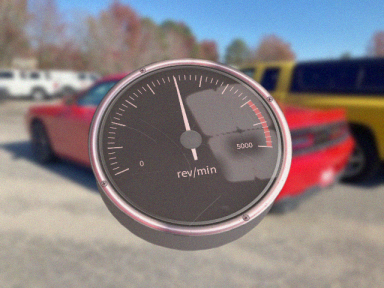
2500 rpm
